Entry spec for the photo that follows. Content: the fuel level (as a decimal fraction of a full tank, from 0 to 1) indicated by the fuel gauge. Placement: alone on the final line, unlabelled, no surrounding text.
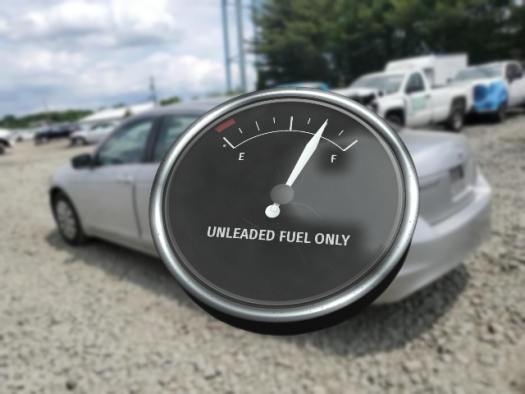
0.75
